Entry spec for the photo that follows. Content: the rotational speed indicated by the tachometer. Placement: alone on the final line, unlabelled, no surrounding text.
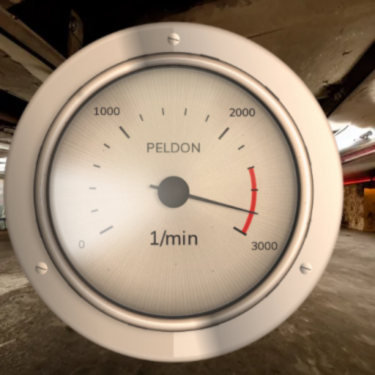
2800 rpm
